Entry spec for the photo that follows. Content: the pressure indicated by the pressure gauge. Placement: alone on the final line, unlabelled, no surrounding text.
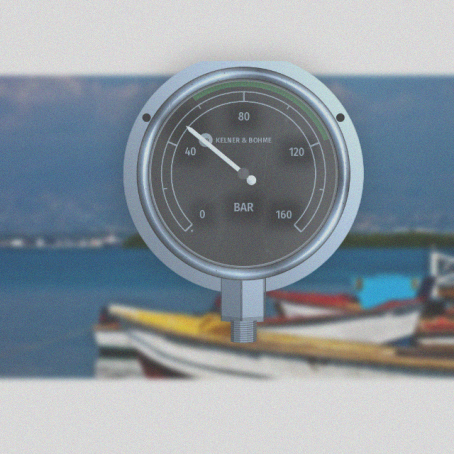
50 bar
